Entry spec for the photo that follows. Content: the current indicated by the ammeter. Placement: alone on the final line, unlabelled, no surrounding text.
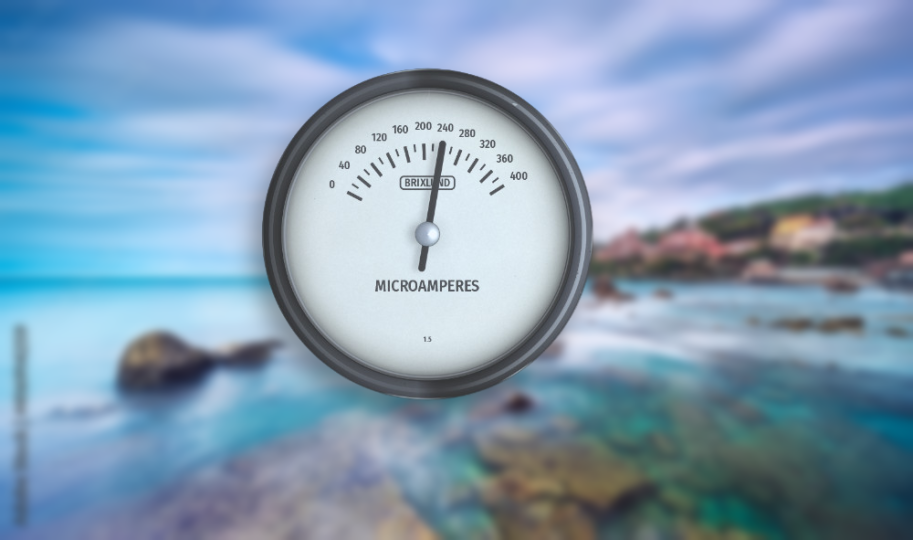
240 µA
